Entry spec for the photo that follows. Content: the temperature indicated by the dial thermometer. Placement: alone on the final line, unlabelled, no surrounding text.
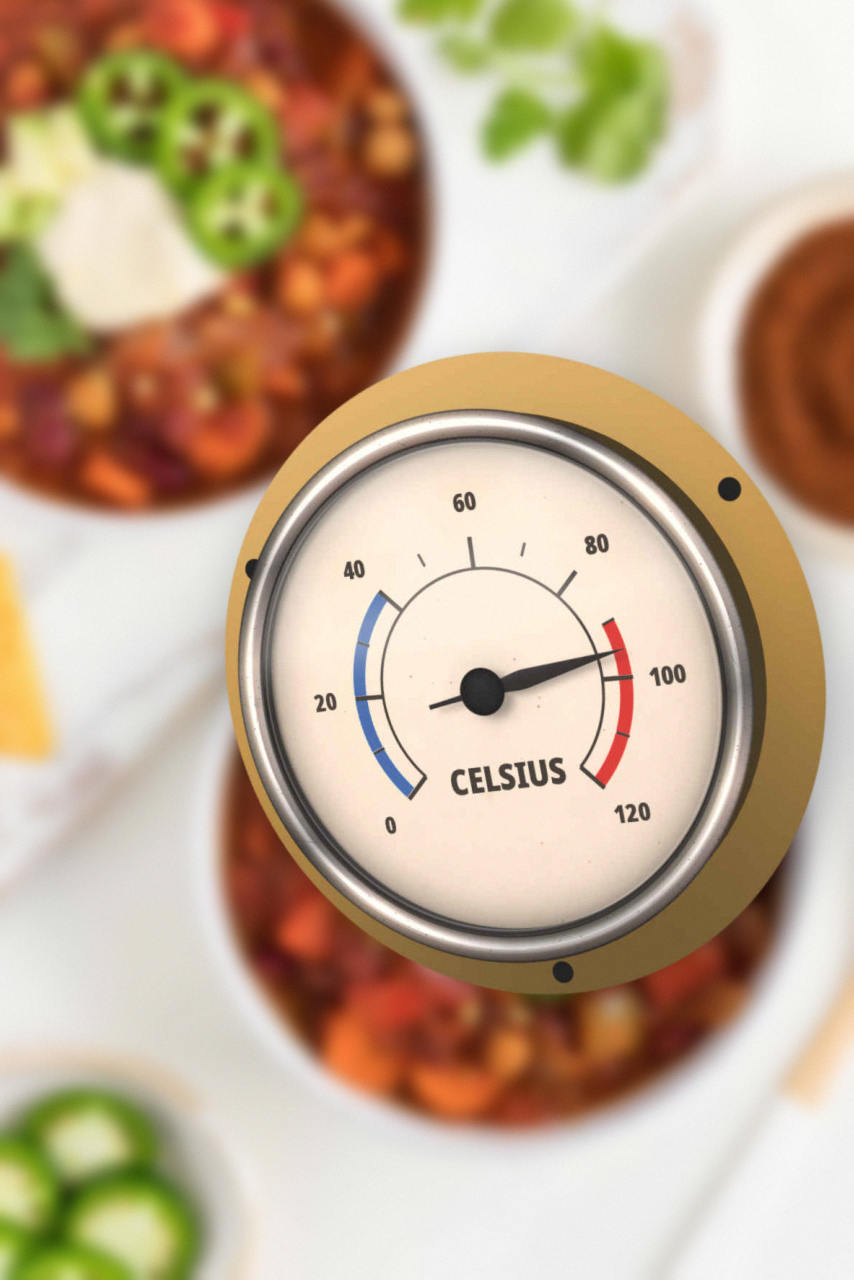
95 °C
